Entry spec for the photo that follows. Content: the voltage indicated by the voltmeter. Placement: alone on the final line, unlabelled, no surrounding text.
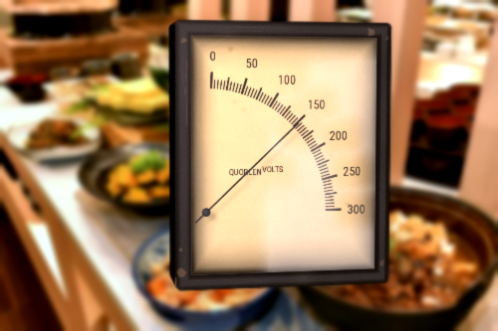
150 V
